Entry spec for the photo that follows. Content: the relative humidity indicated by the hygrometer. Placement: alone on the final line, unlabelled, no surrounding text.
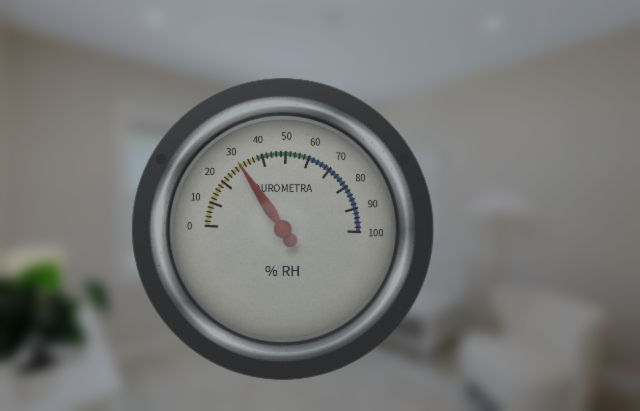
30 %
